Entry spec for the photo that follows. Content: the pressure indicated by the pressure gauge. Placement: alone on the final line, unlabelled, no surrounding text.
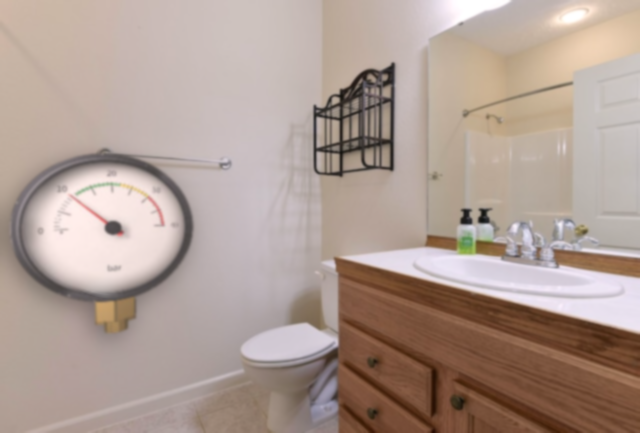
10 bar
